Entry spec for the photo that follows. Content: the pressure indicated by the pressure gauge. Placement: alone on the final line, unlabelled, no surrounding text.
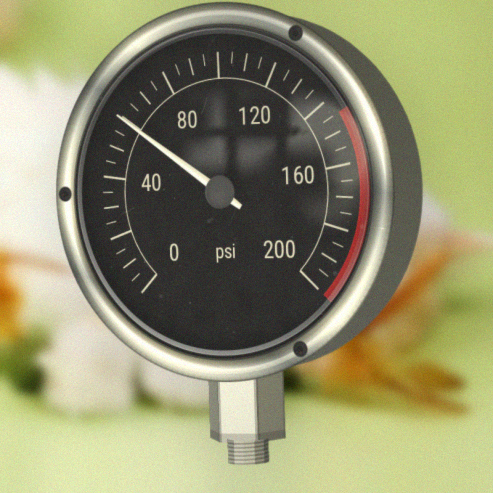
60 psi
